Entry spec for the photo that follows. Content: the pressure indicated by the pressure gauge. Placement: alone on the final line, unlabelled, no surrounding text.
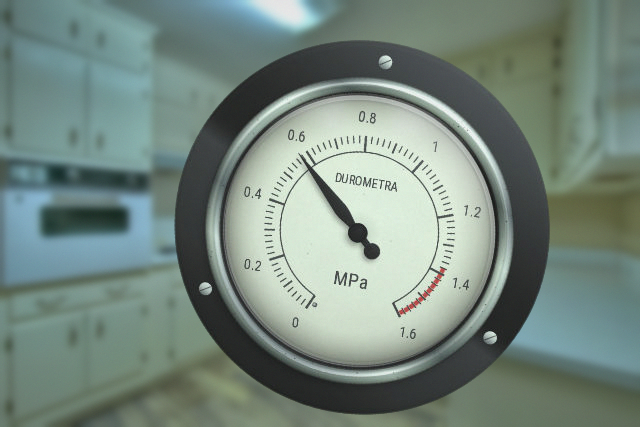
0.58 MPa
